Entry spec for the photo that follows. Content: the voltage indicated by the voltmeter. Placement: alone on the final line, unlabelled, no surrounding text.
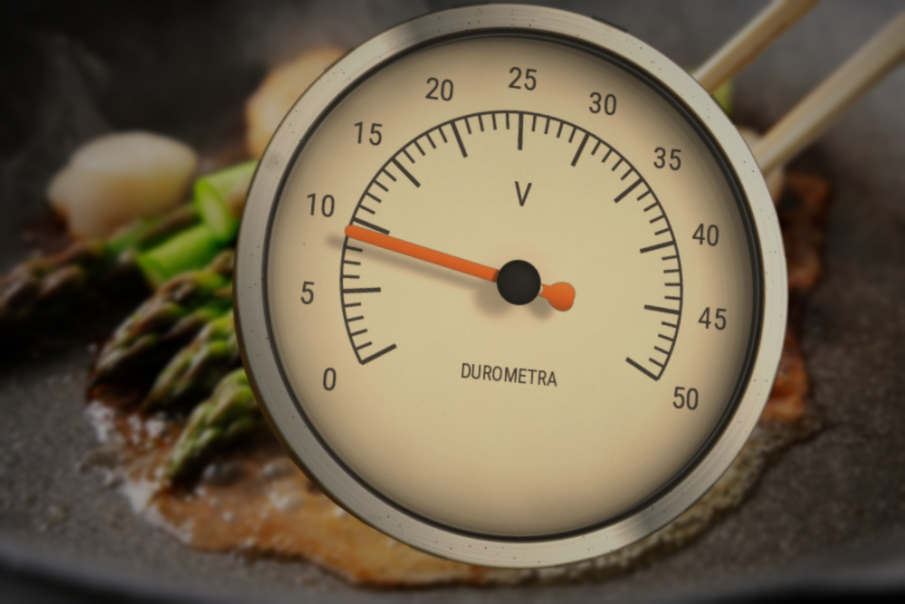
9 V
